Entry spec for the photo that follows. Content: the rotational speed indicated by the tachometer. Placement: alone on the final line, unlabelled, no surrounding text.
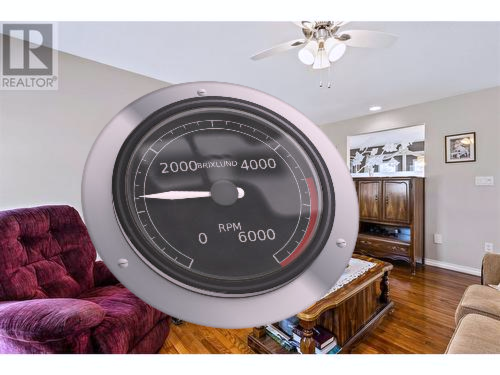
1200 rpm
